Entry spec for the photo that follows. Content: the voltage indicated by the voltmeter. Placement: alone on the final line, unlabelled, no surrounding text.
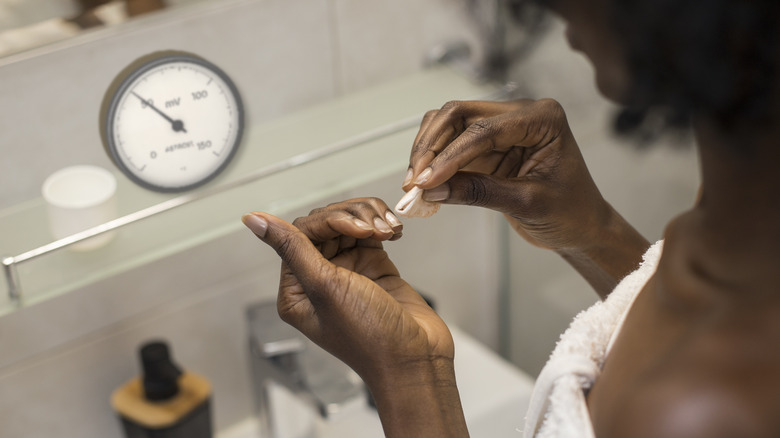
50 mV
